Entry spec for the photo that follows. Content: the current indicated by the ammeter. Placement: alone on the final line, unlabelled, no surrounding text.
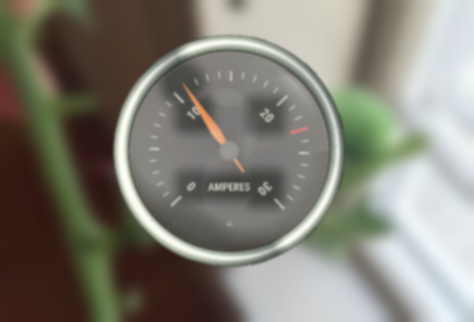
11 A
